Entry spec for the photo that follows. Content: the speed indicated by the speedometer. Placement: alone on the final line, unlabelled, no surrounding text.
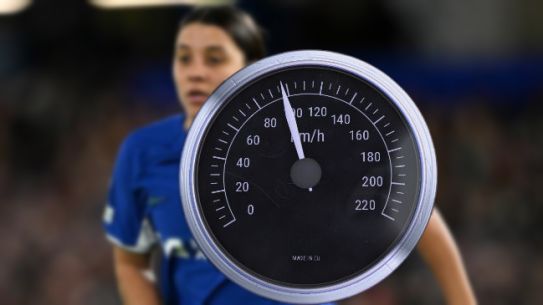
97.5 km/h
